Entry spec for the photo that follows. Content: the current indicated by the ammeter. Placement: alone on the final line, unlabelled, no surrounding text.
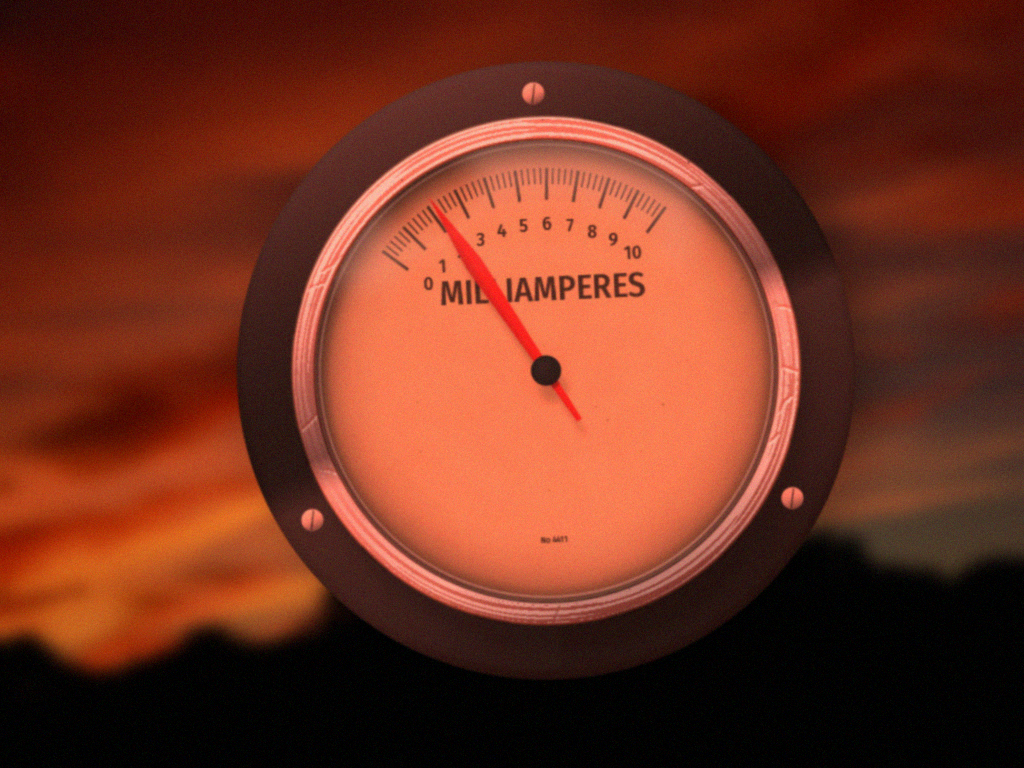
2.2 mA
